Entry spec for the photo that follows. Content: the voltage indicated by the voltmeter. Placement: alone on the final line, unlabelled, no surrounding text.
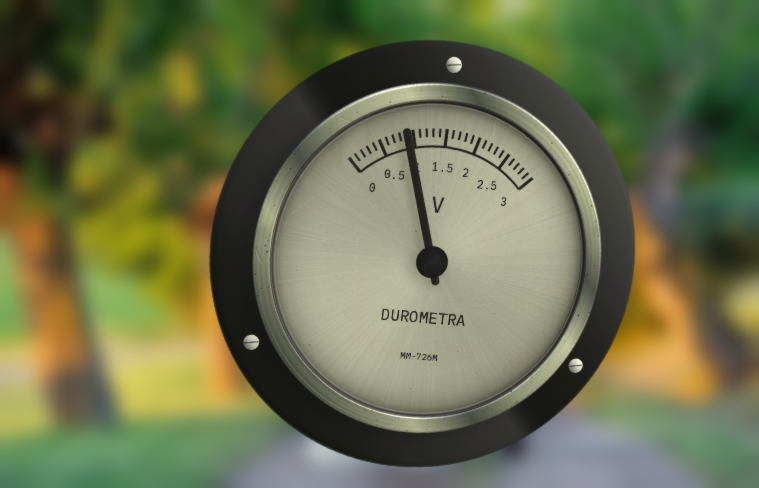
0.9 V
